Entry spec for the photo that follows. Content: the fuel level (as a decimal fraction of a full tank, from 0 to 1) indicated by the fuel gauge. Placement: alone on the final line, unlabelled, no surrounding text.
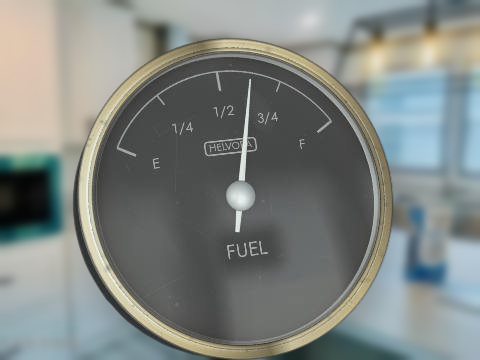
0.625
